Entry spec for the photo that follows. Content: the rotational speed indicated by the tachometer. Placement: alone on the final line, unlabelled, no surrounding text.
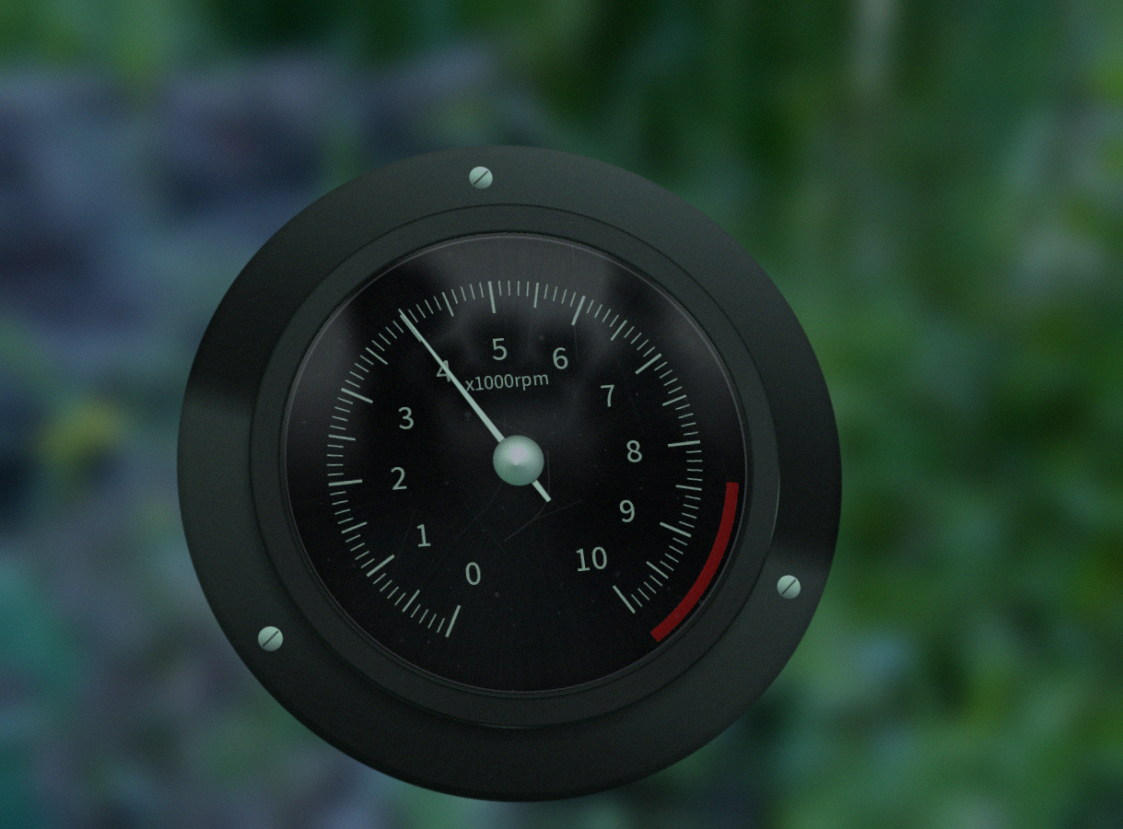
4000 rpm
